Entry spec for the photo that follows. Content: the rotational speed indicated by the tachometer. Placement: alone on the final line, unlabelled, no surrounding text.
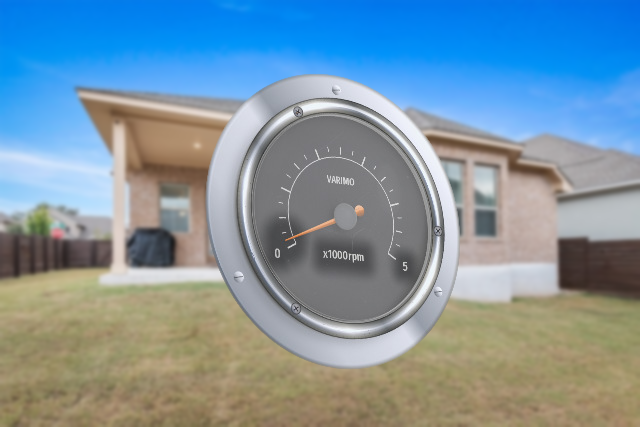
125 rpm
